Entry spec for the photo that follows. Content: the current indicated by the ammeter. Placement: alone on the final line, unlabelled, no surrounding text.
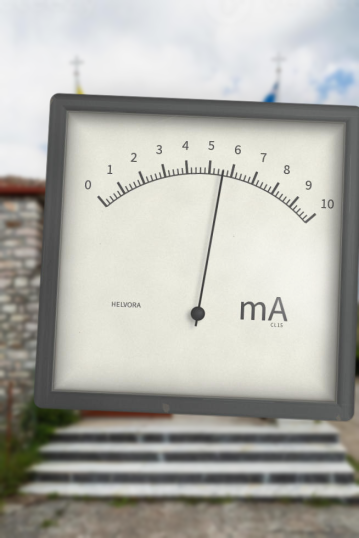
5.6 mA
